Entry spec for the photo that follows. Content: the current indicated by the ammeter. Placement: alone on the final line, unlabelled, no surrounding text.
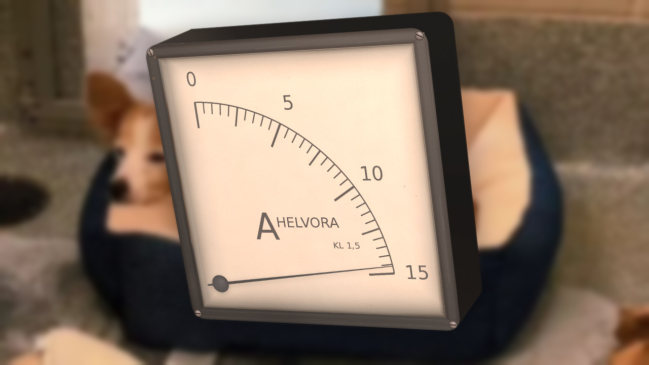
14.5 A
